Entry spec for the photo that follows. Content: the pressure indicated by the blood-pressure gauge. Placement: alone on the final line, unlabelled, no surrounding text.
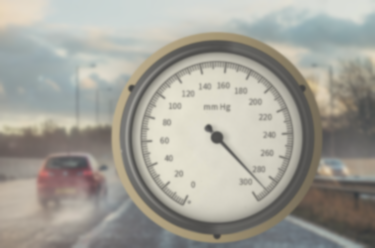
290 mmHg
